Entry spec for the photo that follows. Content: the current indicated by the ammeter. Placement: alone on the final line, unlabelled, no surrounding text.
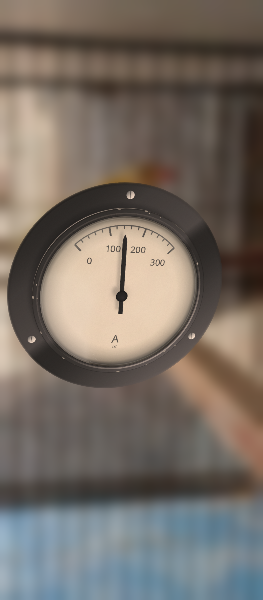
140 A
